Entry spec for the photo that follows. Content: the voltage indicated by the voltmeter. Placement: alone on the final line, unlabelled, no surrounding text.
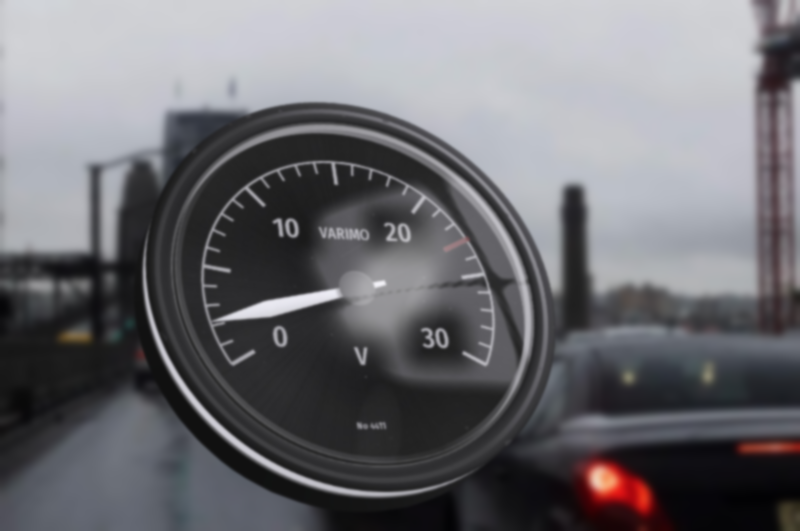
2 V
